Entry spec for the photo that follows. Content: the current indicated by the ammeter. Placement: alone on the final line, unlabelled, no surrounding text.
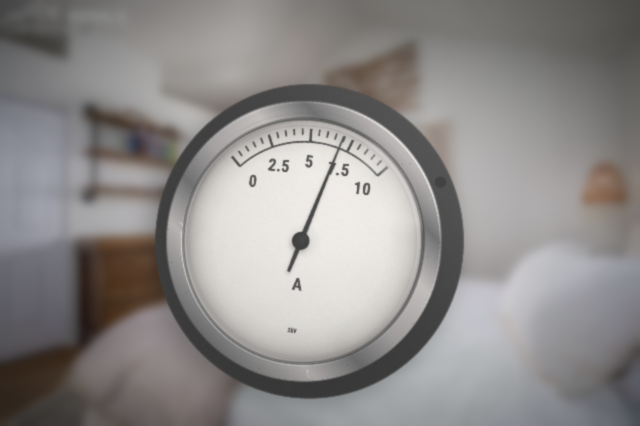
7 A
